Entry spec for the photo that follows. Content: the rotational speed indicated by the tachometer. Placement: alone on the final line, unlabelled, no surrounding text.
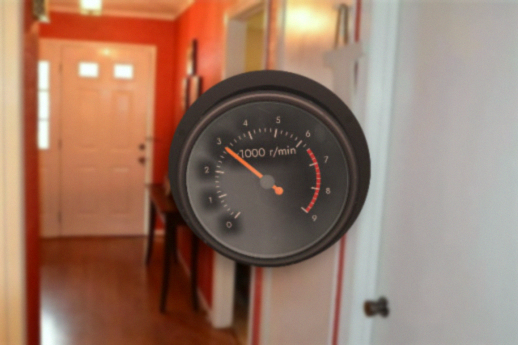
3000 rpm
